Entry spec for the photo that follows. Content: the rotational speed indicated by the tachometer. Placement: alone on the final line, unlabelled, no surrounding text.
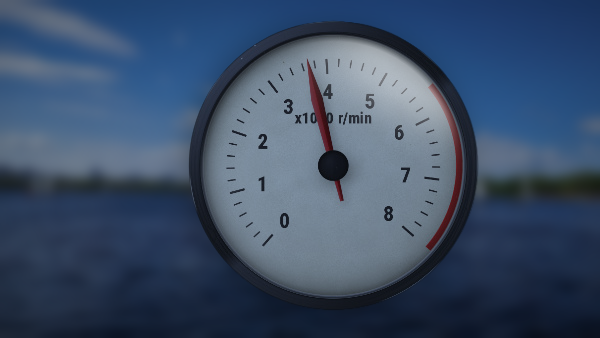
3700 rpm
